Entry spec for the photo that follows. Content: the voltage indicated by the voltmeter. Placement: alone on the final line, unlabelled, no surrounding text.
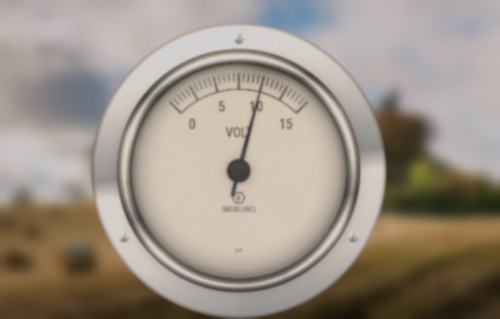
10 V
